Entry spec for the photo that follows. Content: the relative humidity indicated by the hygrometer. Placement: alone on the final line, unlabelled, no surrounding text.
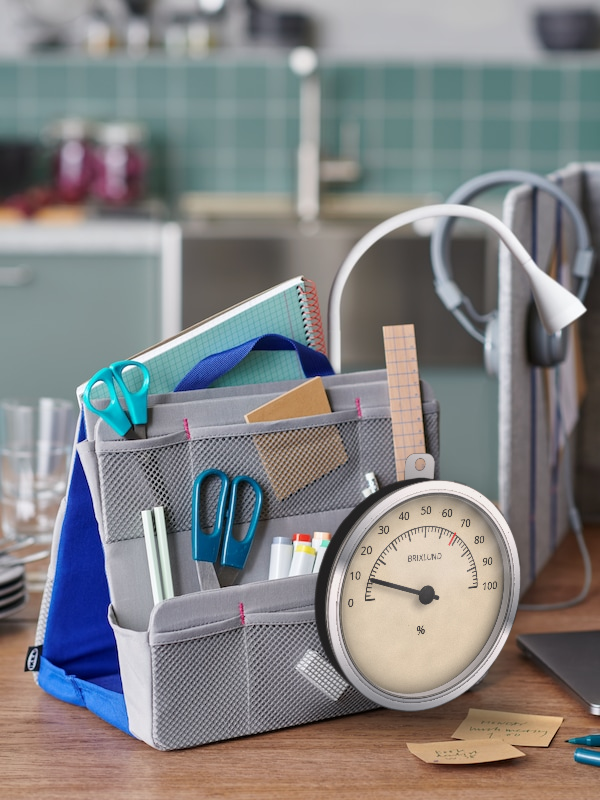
10 %
